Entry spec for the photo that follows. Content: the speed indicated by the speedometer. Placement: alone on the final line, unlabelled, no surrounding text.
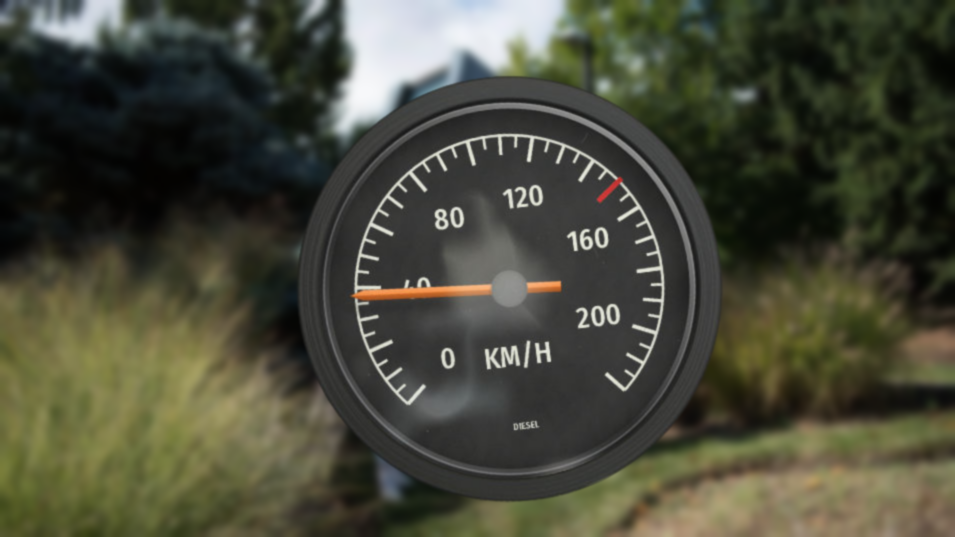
37.5 km/h
